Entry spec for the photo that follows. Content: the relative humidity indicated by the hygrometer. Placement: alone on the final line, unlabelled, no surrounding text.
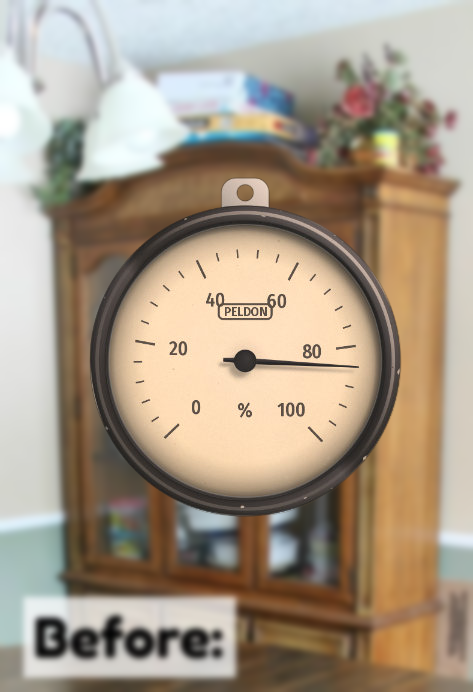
84 %
